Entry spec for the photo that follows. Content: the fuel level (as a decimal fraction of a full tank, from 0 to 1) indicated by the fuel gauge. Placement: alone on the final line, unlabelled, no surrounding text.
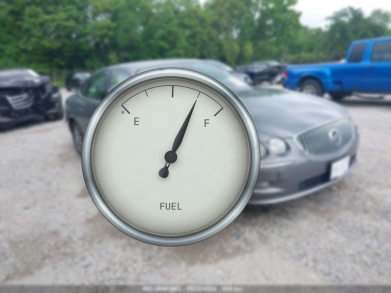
0.75
